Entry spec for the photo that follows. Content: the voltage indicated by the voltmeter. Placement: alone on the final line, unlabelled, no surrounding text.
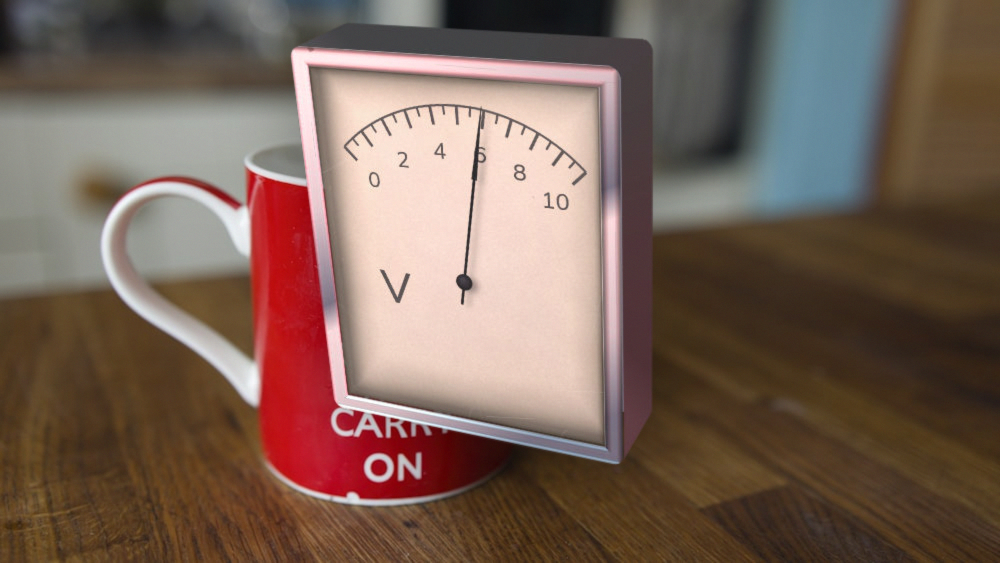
6 V
